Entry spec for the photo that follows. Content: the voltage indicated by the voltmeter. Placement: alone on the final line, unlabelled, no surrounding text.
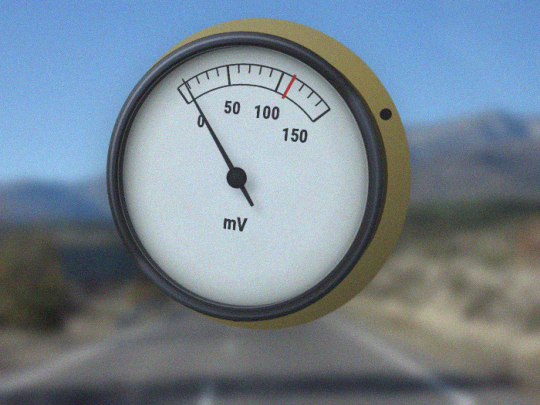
10 mV
